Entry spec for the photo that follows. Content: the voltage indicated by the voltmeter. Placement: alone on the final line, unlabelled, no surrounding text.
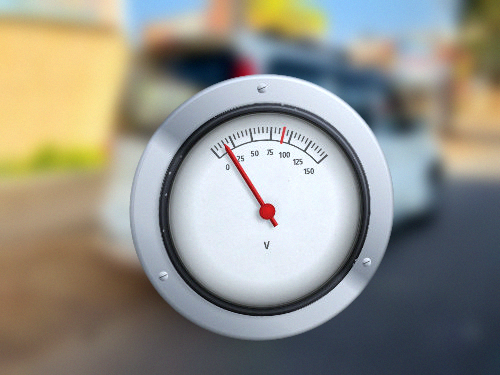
15 V
